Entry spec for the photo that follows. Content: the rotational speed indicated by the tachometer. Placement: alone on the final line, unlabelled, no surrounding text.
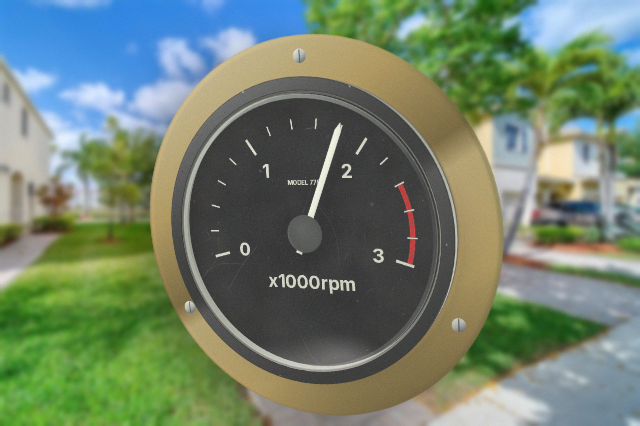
1800 rpm
